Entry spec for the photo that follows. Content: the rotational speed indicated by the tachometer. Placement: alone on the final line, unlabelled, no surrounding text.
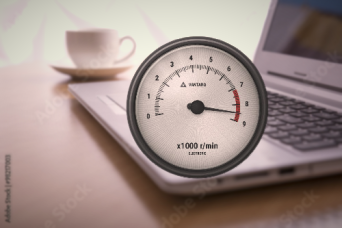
8500 rpm
